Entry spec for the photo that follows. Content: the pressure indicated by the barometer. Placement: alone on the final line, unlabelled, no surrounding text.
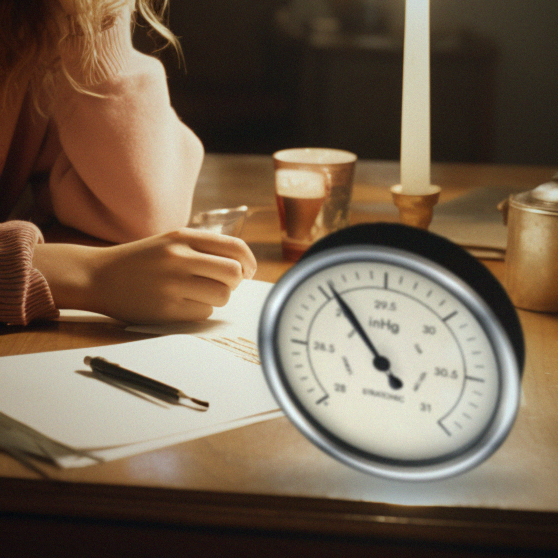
29.1 inHg
